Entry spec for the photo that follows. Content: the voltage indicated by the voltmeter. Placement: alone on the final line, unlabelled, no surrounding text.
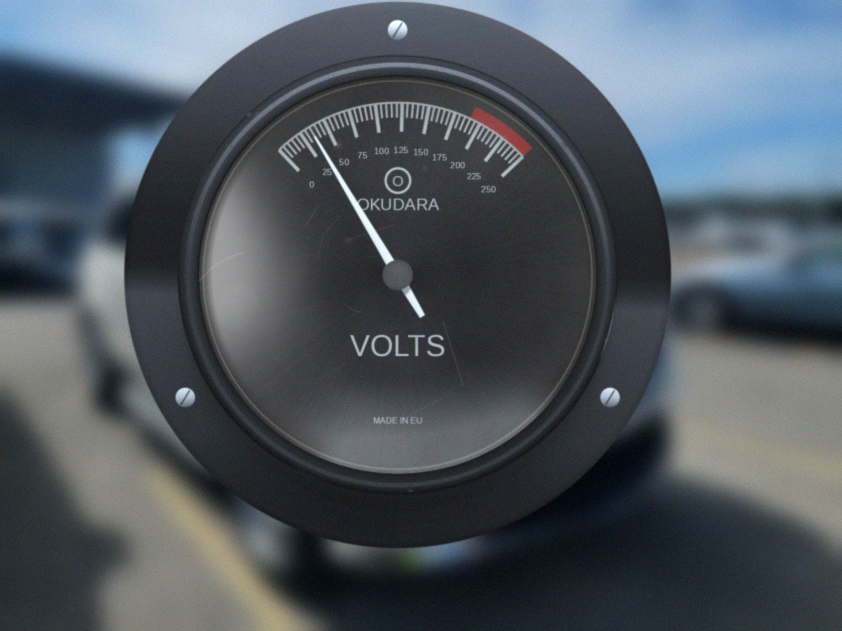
35 V
